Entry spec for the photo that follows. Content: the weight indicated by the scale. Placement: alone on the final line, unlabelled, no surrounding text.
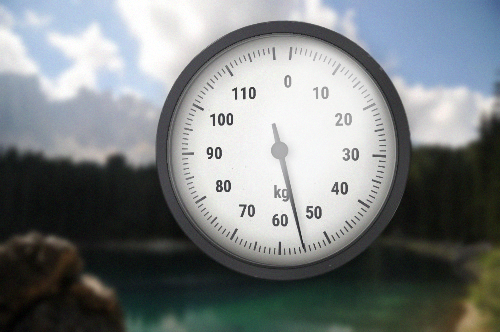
55 kg
